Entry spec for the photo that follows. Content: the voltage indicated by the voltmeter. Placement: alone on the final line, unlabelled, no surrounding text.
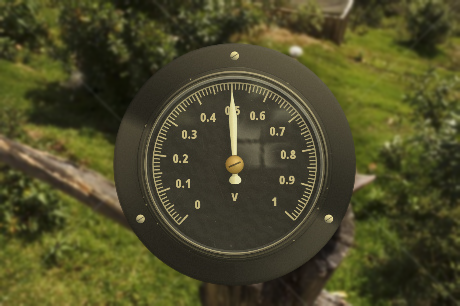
0.5 V
